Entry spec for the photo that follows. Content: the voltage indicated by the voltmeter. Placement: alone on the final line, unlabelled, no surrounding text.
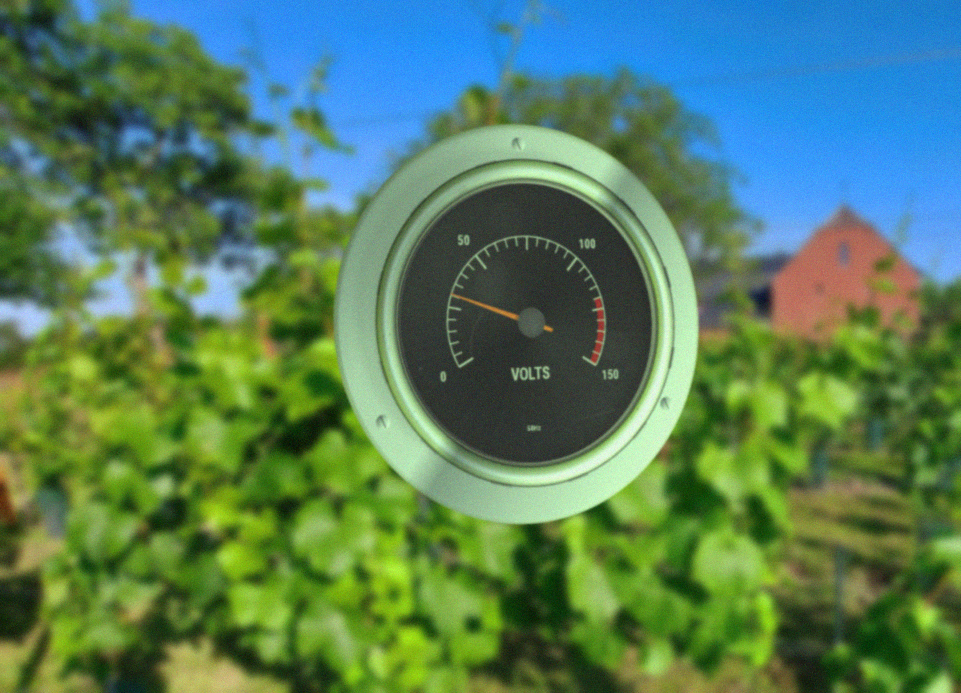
30 V
